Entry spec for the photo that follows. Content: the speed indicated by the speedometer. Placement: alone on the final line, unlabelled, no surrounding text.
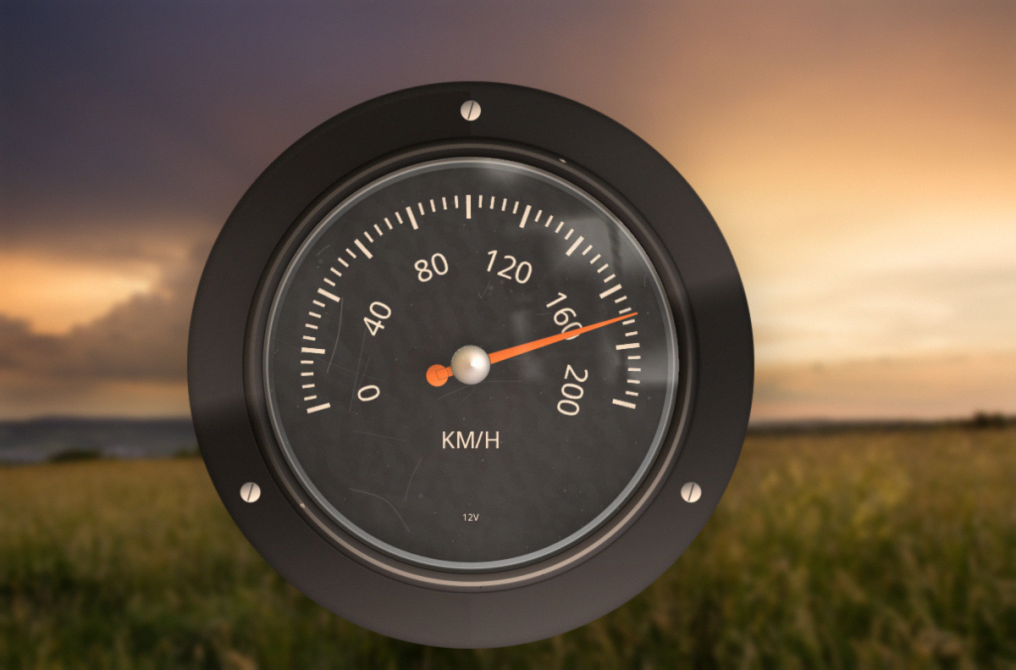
170 km/h
